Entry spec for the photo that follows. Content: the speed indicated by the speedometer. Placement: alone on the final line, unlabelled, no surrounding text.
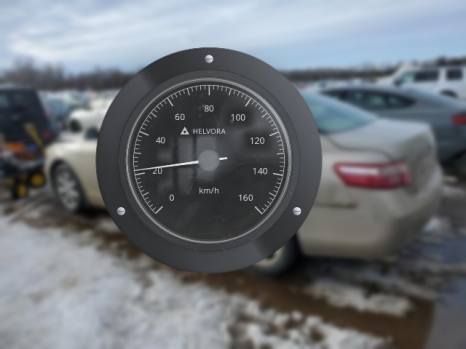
22 km/h
